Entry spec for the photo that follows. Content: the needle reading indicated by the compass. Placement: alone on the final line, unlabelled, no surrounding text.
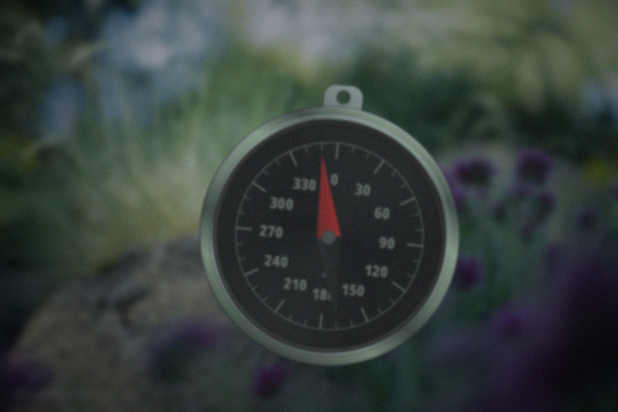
350 °
